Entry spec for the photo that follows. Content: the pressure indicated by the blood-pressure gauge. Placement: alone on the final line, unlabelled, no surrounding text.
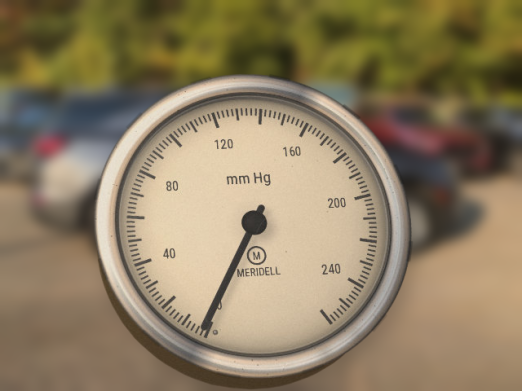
2 mmHg
